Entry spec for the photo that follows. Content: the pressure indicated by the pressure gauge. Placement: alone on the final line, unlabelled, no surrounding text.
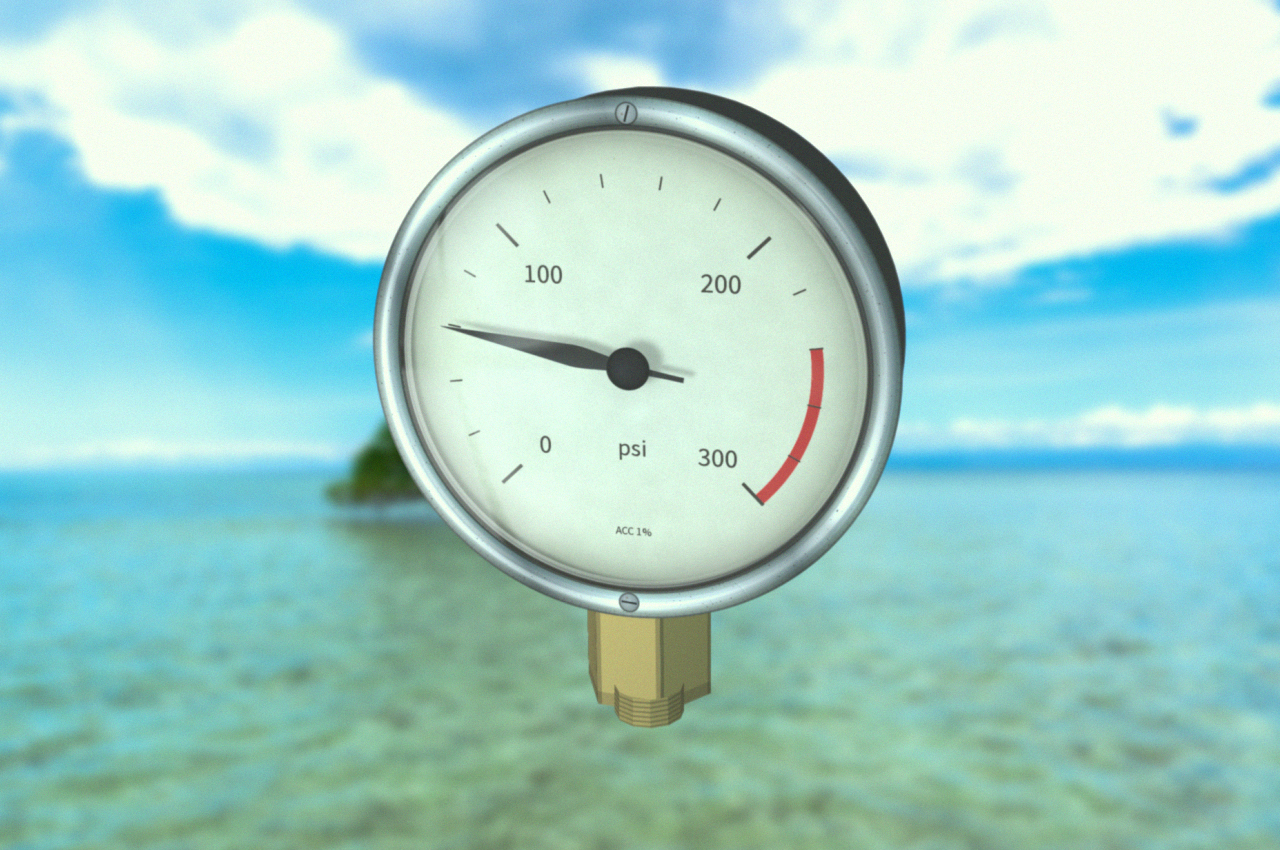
60 psi
